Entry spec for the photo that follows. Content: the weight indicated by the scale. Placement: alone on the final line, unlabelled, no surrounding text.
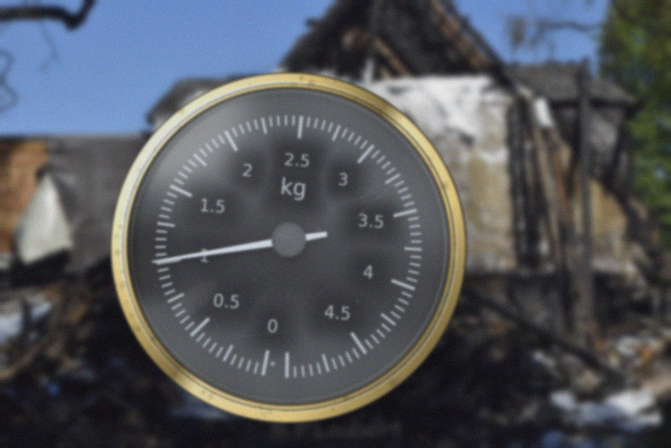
1 kg
